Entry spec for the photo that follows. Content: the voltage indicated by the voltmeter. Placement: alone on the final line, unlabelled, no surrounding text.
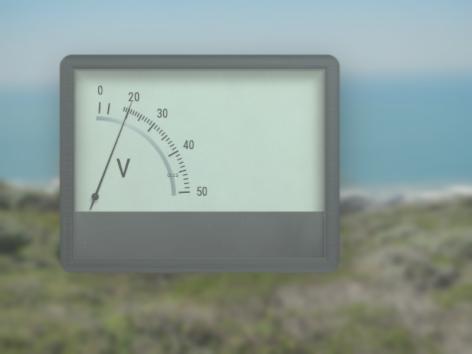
20 V
